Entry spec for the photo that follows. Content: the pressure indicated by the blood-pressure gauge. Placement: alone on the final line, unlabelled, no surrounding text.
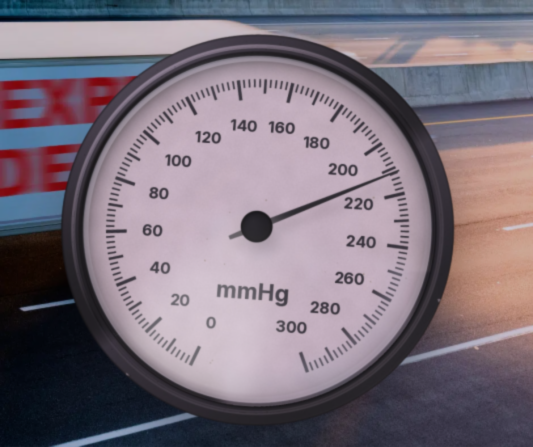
212 mmHg
